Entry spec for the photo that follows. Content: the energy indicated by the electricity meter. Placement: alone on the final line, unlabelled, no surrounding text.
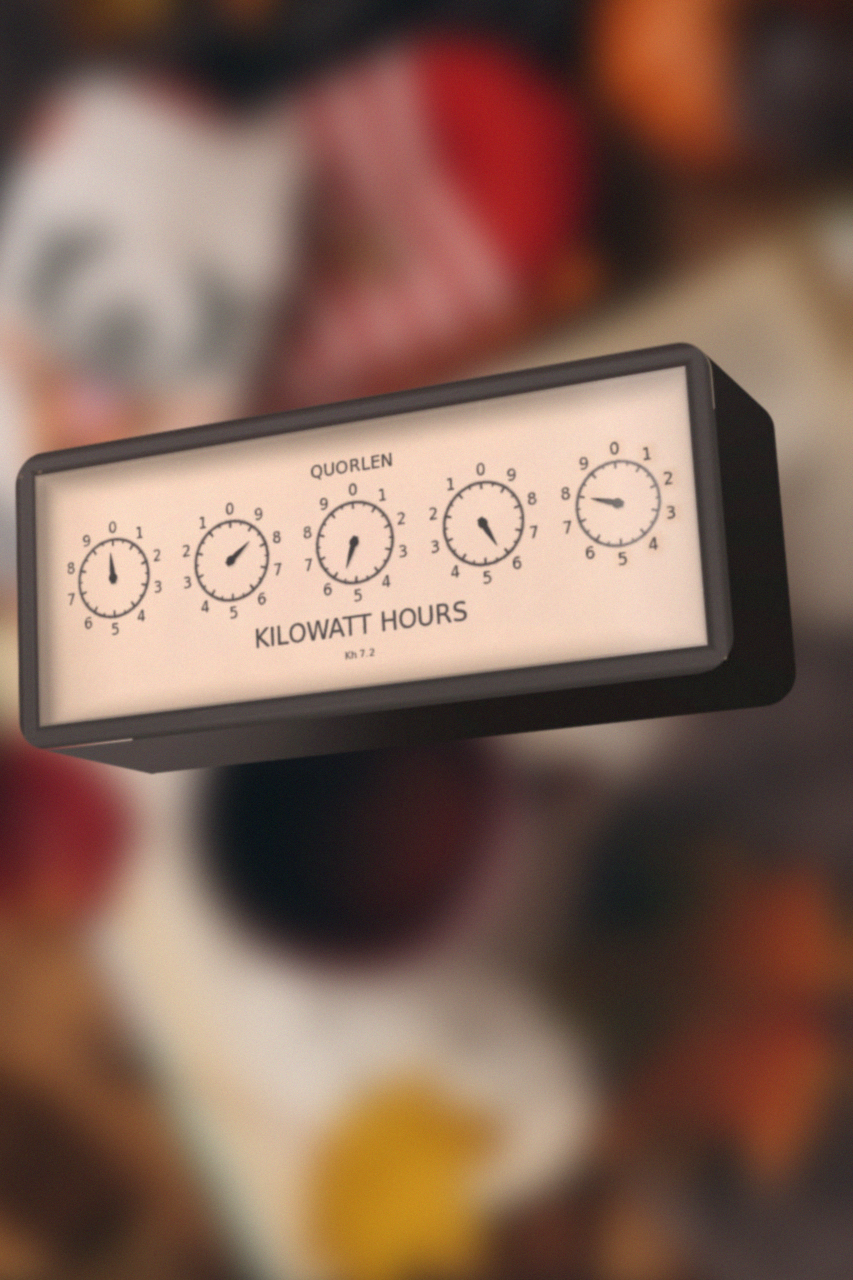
98558 kWh
